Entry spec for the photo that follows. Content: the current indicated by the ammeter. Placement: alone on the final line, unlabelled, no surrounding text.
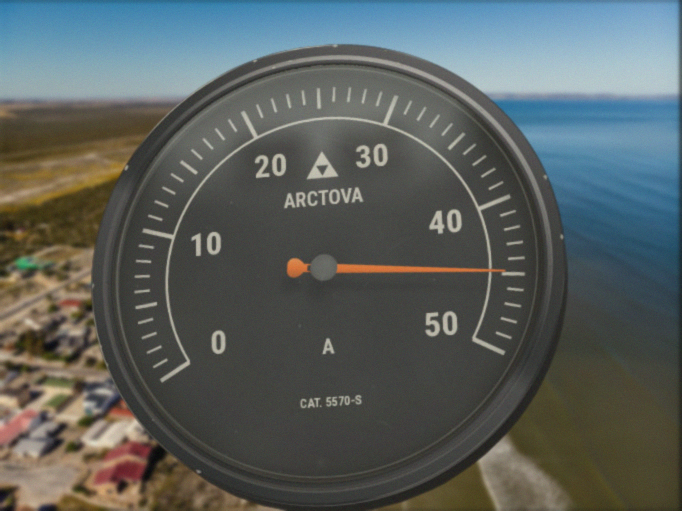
45 A
